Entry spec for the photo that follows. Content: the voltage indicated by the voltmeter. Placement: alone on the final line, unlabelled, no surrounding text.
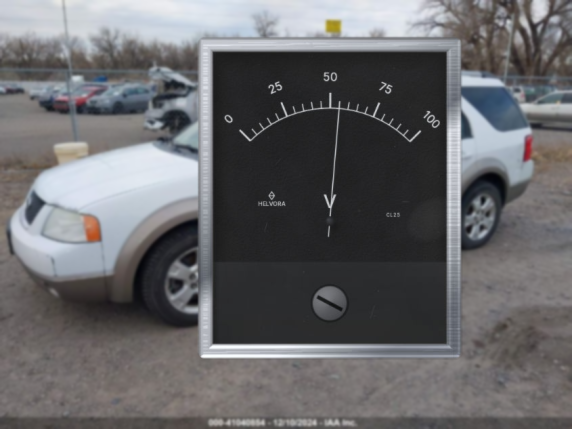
55 V
